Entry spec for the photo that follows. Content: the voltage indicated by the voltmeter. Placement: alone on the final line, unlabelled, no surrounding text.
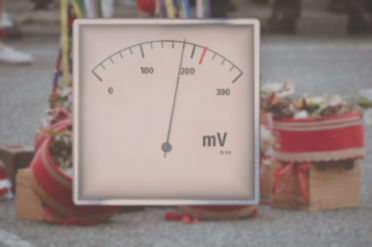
180 mV
